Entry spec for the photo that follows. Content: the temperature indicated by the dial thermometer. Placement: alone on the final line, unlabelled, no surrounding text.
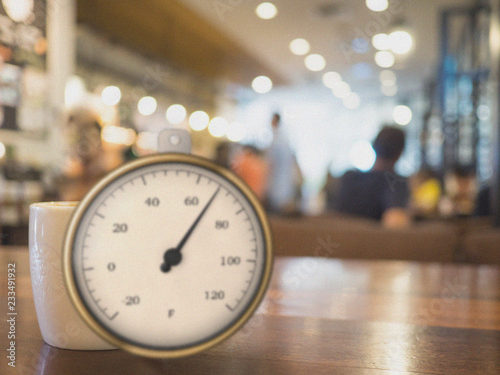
68 °F
